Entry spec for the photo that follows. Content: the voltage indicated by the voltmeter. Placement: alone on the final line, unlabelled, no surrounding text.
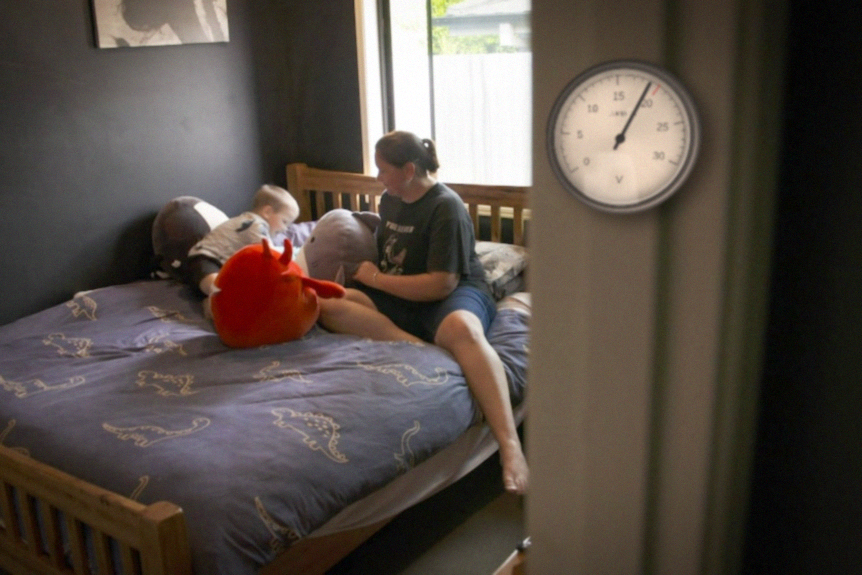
19 V
